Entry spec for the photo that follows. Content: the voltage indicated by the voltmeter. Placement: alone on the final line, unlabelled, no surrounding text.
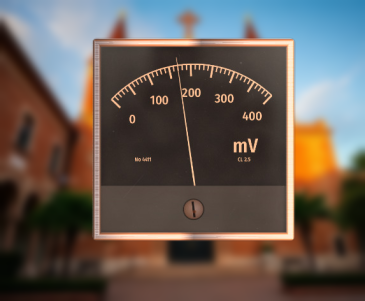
170 mV
